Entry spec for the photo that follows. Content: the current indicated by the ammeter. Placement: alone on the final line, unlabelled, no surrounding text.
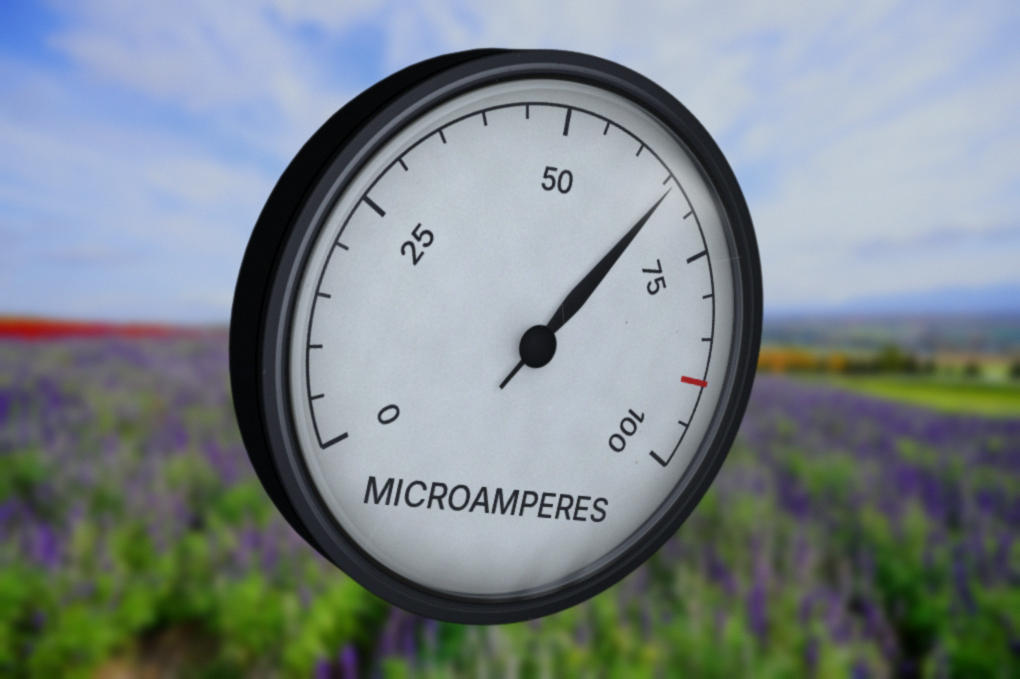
65 µA
